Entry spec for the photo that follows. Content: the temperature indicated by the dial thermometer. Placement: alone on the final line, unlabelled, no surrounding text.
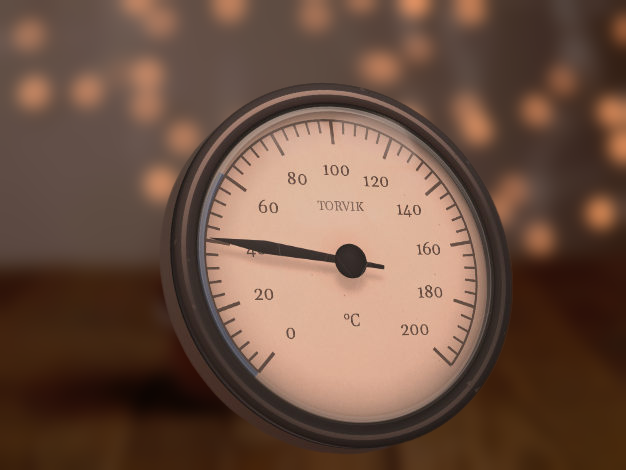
40 °C
